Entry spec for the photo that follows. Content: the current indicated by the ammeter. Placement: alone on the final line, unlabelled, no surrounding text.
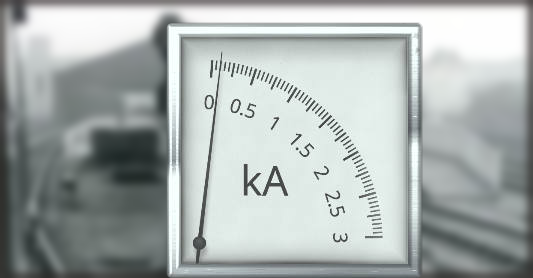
0.1 kA
